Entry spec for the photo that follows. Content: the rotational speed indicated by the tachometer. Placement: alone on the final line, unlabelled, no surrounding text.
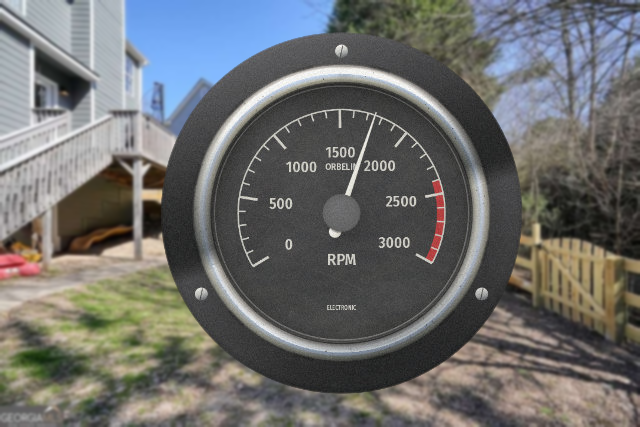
1750 rpm
